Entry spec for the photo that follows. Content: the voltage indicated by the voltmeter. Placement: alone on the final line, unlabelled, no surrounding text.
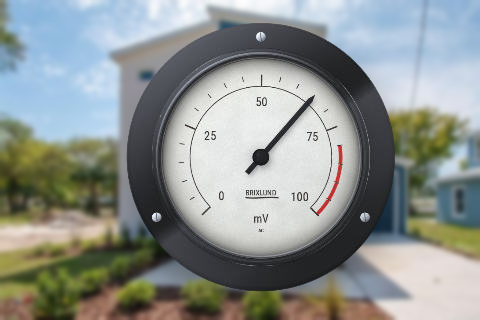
65 mV
